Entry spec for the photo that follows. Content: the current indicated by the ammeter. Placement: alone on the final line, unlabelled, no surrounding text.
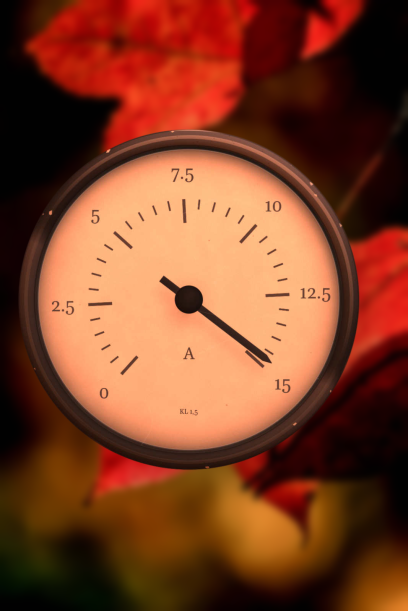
14.75 A
